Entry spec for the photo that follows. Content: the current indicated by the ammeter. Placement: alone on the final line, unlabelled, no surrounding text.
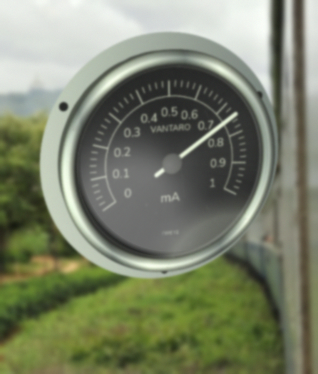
0.74 mA
